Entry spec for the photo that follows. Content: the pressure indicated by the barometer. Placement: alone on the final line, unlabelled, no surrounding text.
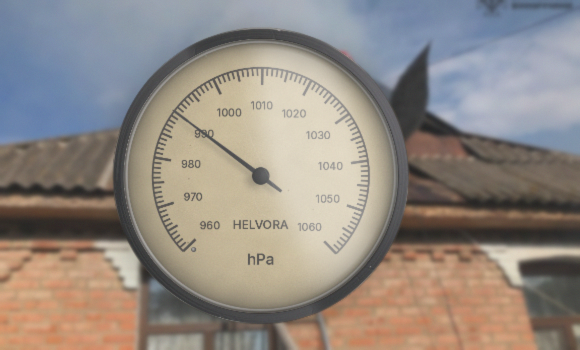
990 hPa
